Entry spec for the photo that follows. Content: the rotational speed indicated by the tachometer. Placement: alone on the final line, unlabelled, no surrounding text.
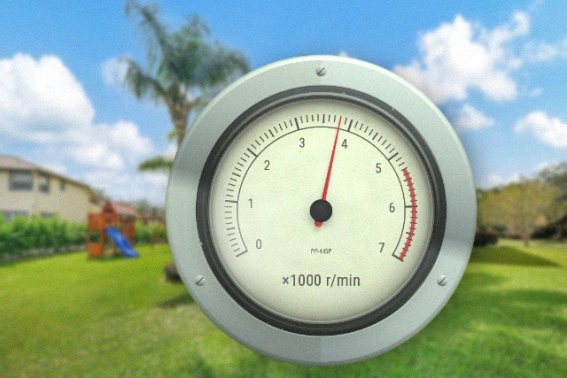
3800 rpm
